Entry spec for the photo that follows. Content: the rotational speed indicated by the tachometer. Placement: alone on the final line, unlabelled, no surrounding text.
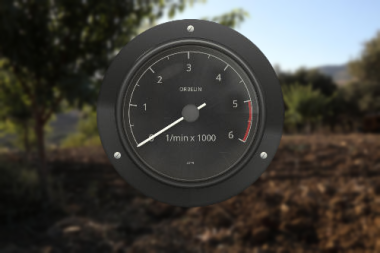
0 rpm
